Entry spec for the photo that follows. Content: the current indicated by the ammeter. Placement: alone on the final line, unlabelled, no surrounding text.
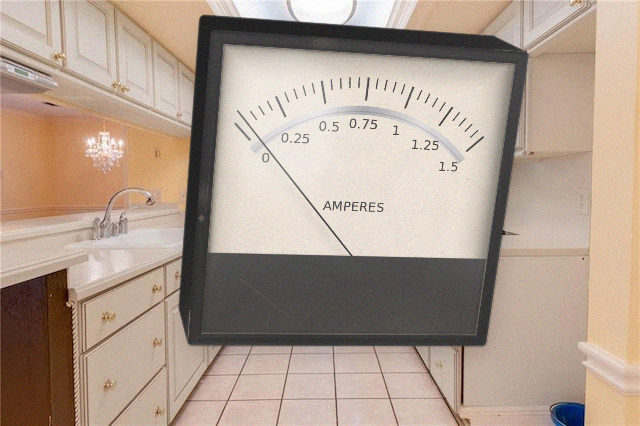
0.05 A
